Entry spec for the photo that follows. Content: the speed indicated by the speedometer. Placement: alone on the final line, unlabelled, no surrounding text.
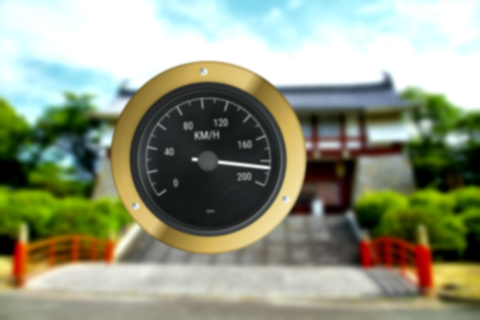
185 km/h
